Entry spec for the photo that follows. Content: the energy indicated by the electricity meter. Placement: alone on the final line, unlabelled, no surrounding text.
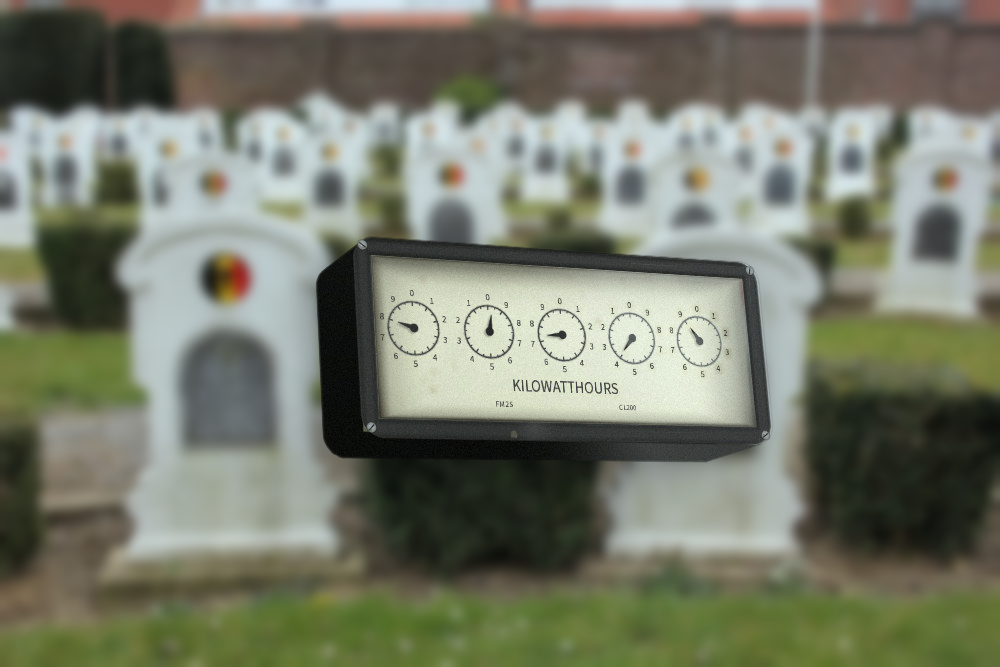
79739 kWh
